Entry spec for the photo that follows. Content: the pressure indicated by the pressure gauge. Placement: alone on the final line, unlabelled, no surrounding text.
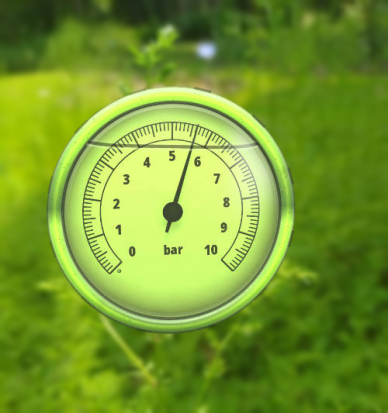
5.6 bar
